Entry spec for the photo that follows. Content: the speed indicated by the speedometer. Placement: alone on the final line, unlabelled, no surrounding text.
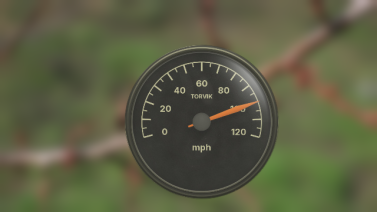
100 mph
